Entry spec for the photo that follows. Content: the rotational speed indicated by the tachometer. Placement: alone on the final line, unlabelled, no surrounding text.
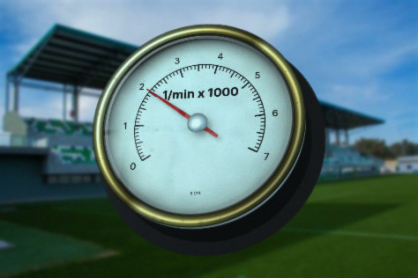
2000 rpm
